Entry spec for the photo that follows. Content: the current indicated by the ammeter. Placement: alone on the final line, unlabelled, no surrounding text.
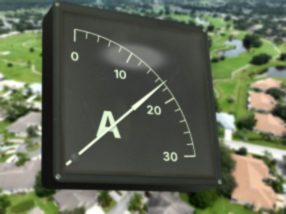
17 A
